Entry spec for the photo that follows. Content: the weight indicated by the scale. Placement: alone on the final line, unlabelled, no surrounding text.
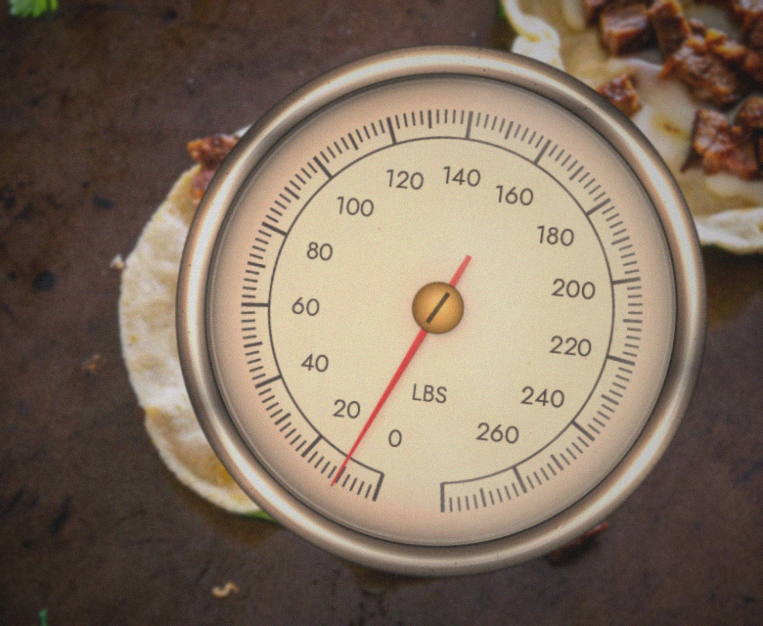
10 lb
